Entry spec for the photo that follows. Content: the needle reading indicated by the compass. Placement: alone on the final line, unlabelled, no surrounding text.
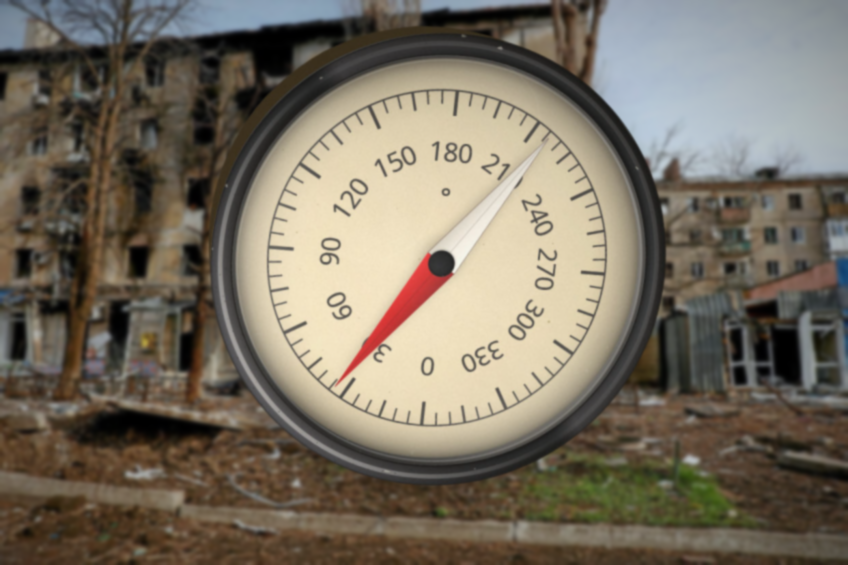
35 °
